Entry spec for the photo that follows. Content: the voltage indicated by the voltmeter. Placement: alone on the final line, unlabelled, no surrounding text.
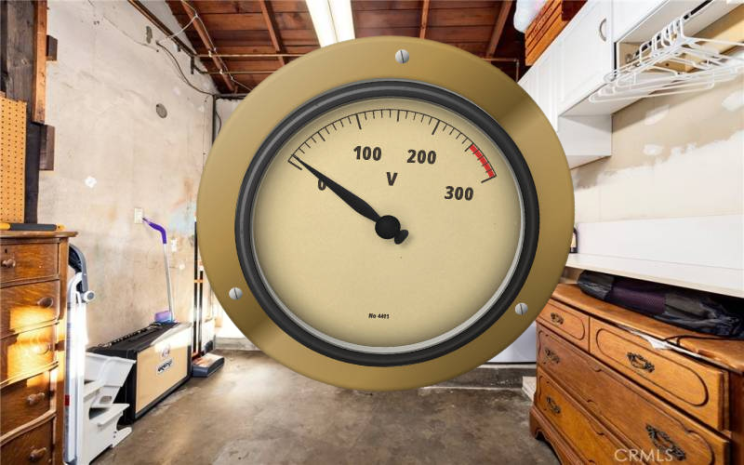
10 V
